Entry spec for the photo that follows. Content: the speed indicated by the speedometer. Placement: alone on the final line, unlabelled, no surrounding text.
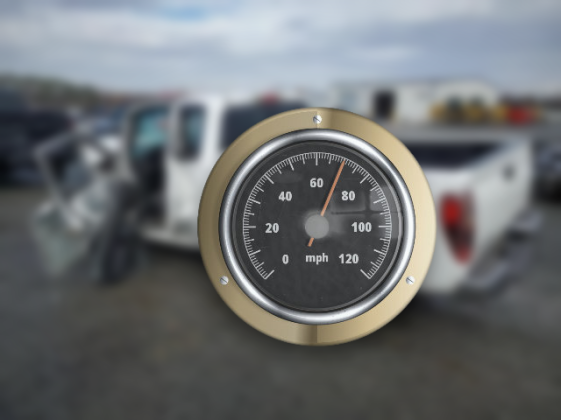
70 mph
